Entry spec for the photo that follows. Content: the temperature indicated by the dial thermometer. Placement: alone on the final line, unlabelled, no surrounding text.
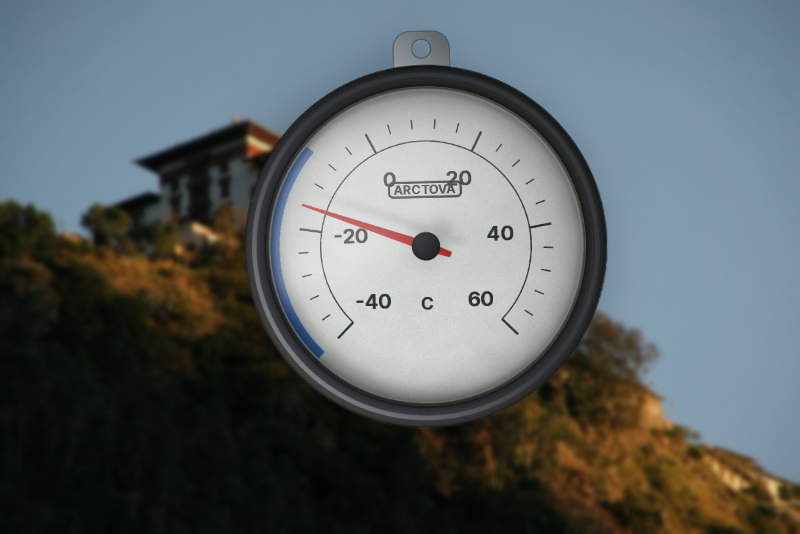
-16 °C
